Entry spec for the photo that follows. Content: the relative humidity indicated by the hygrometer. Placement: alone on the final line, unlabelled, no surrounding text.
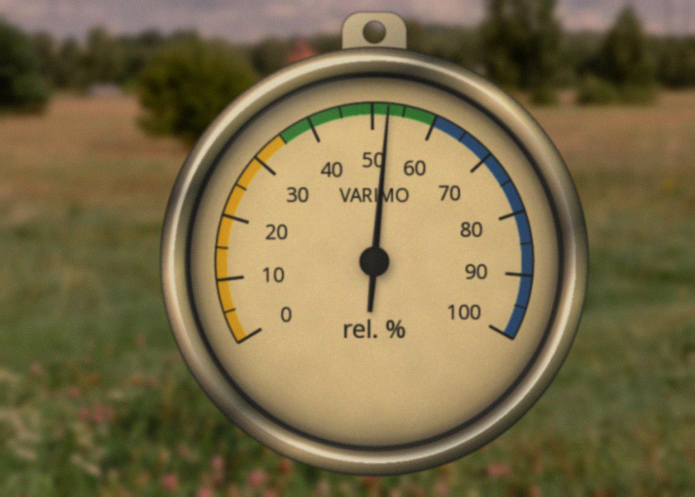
52.5 %
